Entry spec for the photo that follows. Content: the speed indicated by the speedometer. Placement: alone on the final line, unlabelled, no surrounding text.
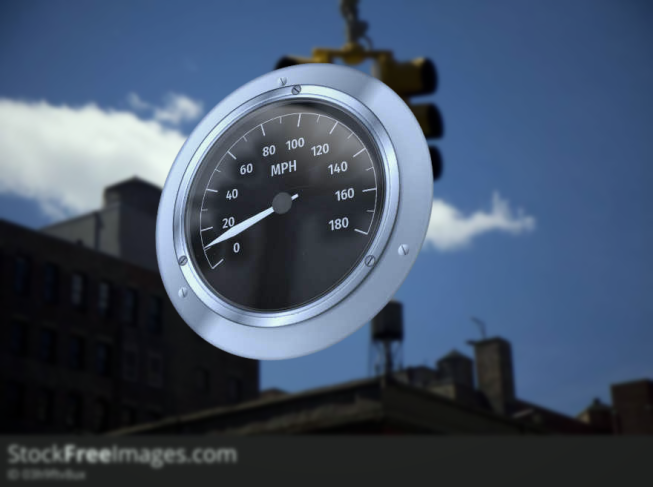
10 mph
